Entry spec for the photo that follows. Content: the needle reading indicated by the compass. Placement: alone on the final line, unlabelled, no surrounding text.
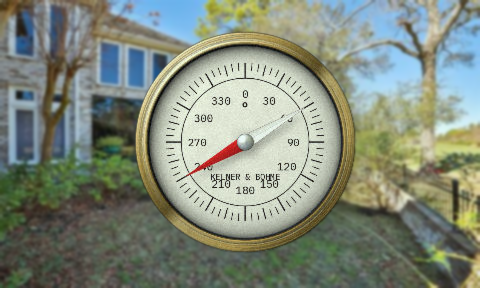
240 °
